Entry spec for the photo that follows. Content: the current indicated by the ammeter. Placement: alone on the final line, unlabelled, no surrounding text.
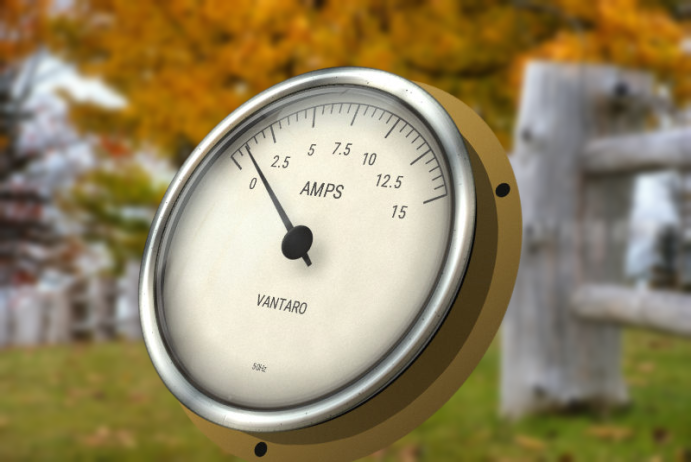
1 A
